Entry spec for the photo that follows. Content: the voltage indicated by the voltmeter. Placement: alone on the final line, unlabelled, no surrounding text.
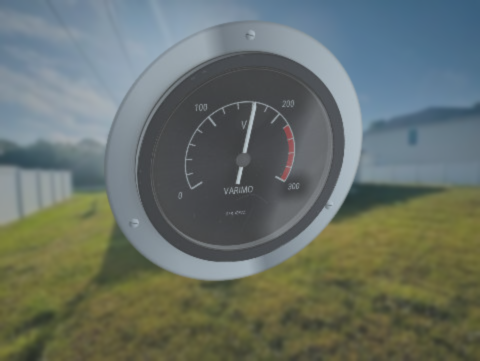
160 V
